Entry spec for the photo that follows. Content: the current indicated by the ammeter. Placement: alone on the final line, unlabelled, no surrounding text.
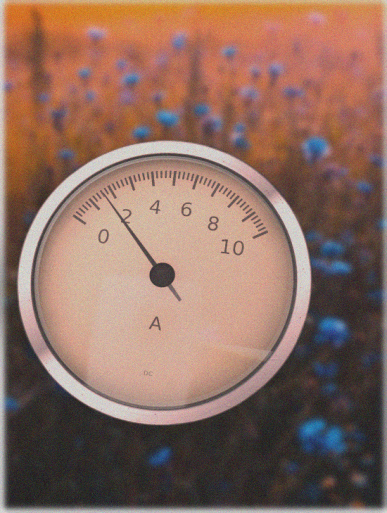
1.6 A
